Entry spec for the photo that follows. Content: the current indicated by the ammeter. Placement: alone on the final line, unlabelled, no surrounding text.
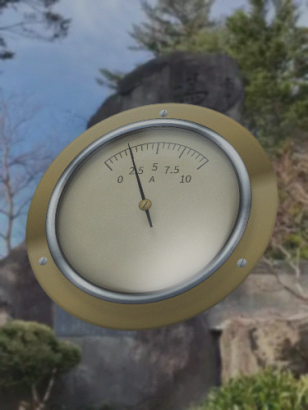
2.5 A
